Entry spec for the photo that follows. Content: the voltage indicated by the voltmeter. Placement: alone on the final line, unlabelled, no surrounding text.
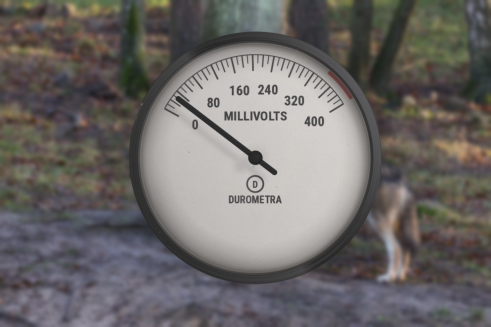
30 mV
